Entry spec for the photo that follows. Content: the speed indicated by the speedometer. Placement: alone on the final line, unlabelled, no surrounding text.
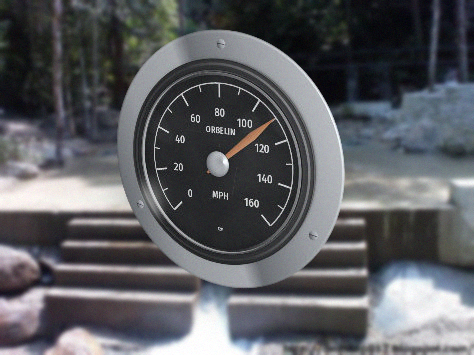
110 mph
